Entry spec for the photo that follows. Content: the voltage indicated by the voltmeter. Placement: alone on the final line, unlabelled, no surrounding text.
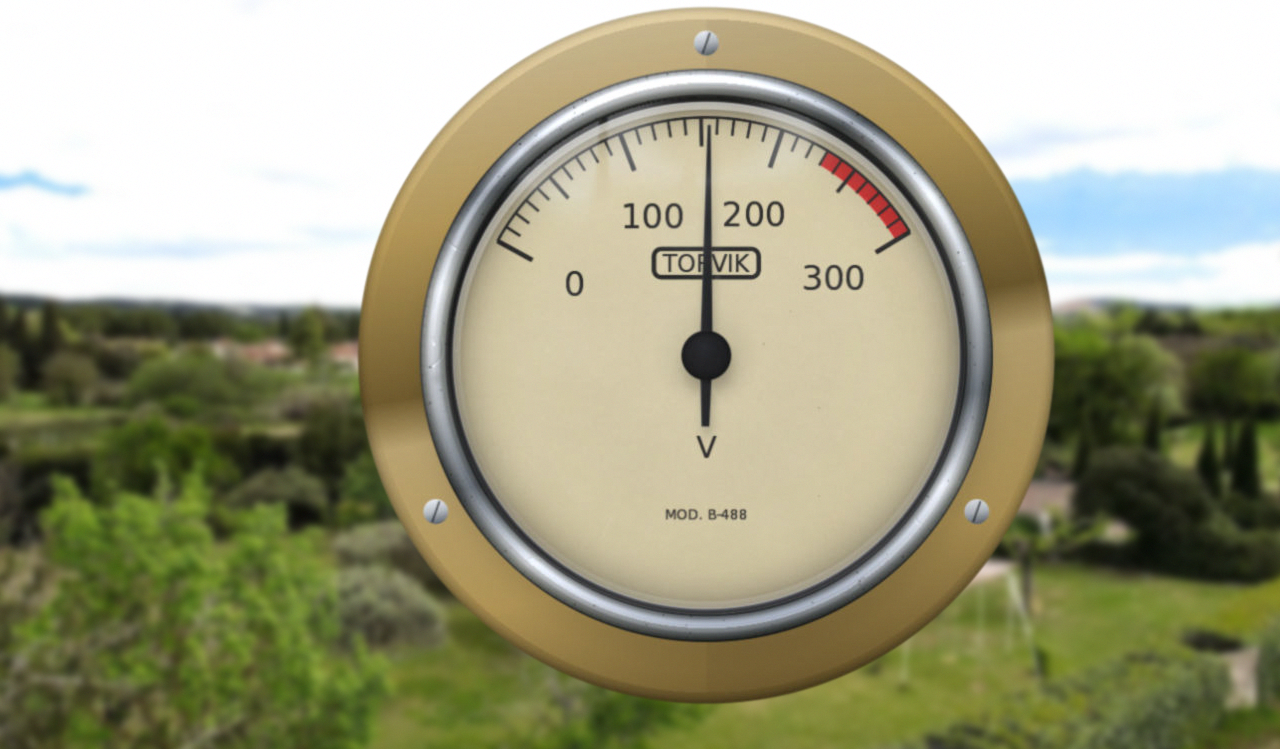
155 V
